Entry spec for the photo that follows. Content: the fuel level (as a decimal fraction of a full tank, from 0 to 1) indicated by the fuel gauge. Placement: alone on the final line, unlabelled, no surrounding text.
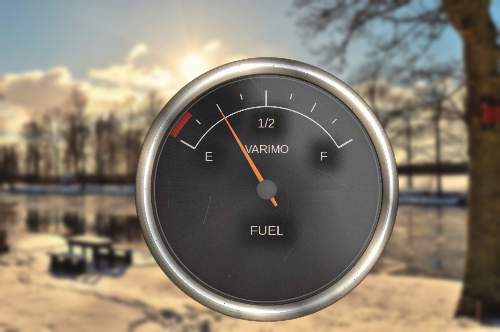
0.25
